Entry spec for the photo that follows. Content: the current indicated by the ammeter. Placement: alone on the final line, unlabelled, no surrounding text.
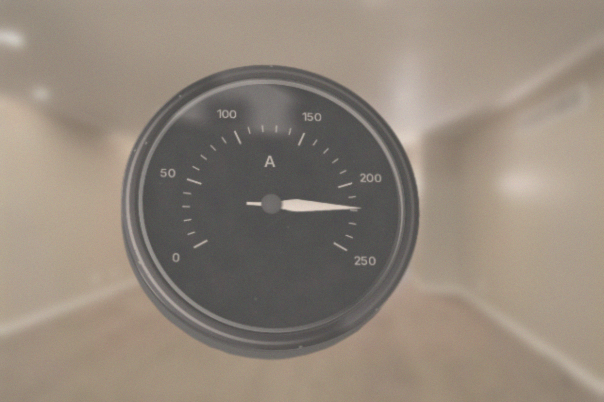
220 A
